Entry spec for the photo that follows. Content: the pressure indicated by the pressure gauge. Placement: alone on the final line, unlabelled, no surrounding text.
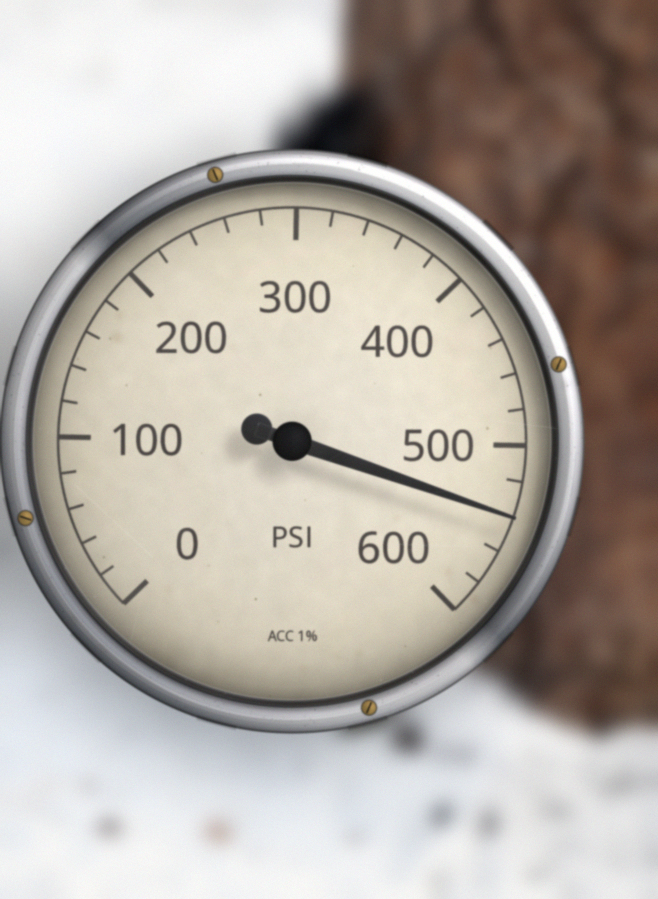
540 psi
